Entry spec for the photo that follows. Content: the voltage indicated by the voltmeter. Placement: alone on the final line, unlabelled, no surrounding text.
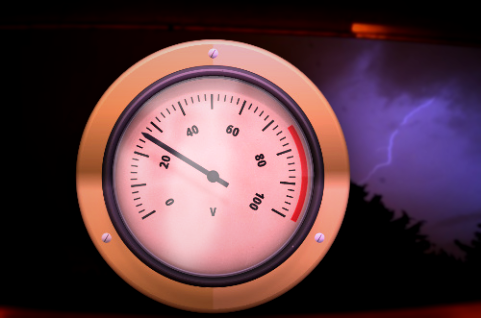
26 V
